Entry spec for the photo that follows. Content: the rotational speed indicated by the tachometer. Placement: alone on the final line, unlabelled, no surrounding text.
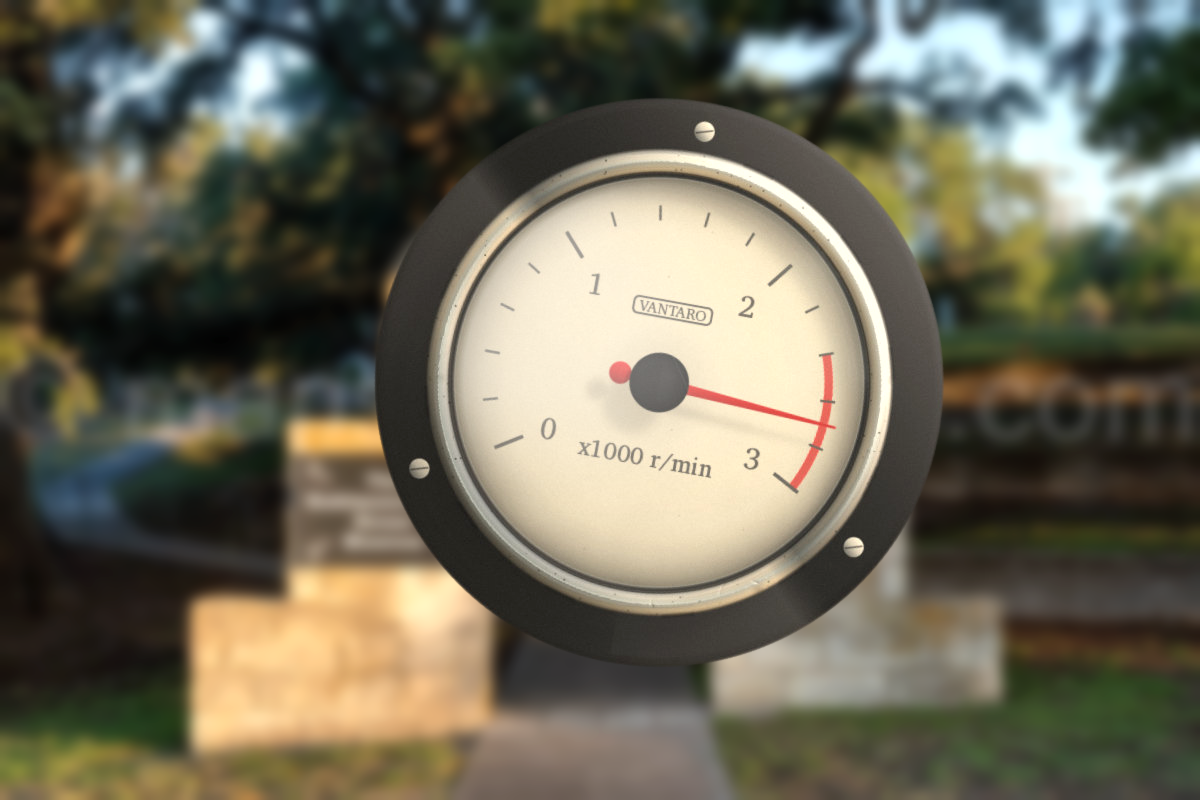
2700 rpm
